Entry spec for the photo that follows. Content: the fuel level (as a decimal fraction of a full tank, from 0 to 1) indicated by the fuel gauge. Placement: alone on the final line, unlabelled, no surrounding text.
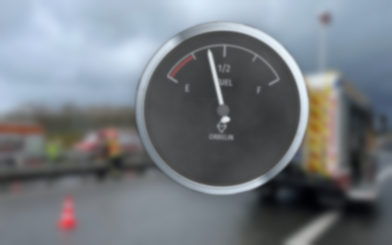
0.375
